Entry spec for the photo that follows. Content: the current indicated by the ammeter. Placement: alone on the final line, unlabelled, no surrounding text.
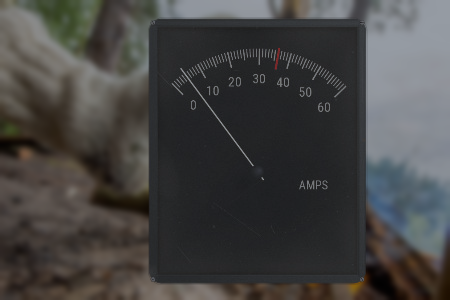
5 A
